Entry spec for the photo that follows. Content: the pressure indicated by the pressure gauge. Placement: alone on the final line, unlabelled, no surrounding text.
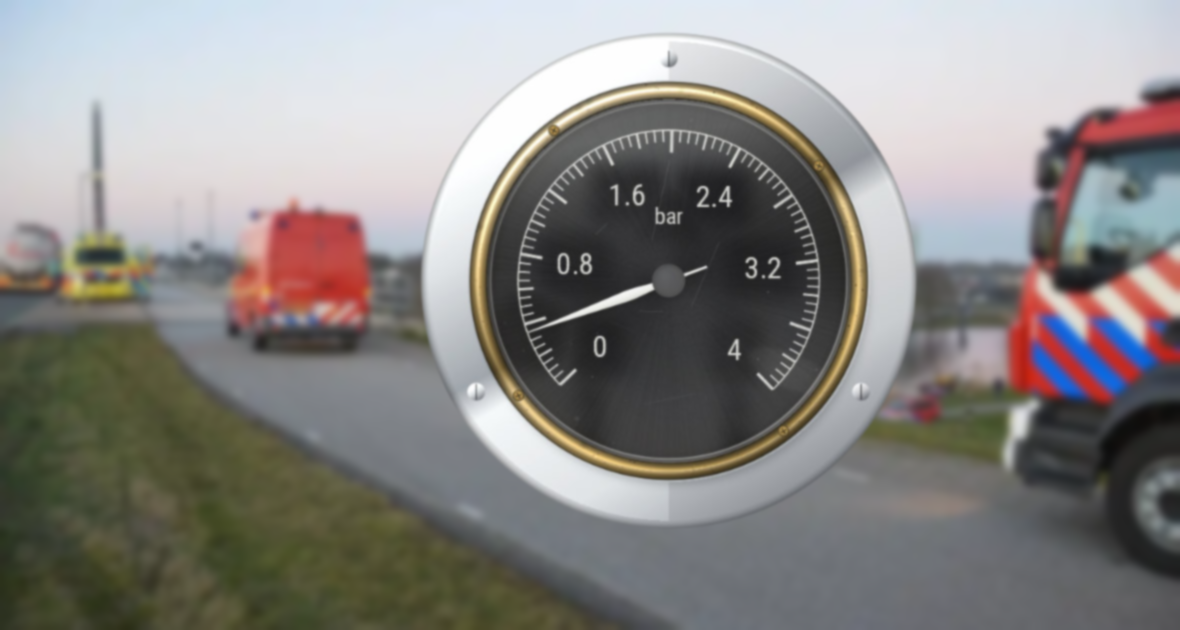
0.35 bar
